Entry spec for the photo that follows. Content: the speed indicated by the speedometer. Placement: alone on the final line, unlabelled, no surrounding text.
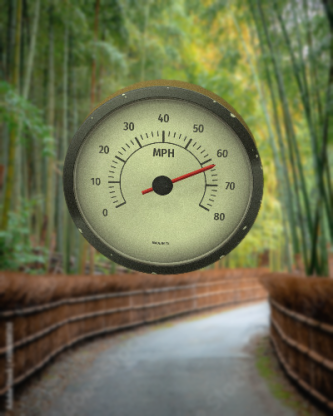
62 mph
